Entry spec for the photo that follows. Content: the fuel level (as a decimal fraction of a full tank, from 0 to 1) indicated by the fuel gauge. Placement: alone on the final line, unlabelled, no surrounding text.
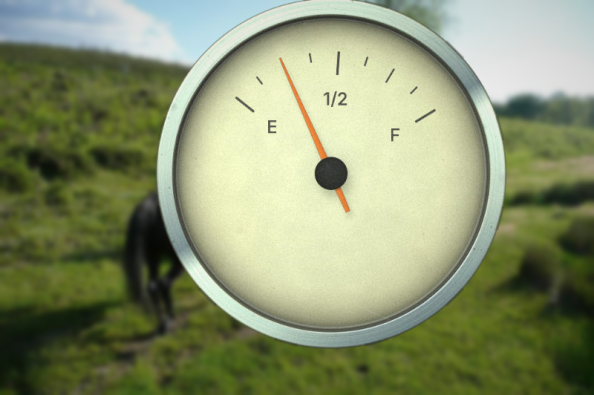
0.25
